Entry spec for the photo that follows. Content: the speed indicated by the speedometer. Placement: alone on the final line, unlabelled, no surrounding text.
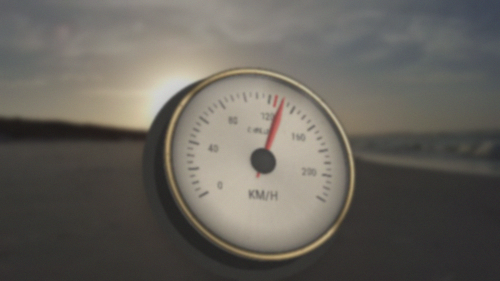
130 km/h
